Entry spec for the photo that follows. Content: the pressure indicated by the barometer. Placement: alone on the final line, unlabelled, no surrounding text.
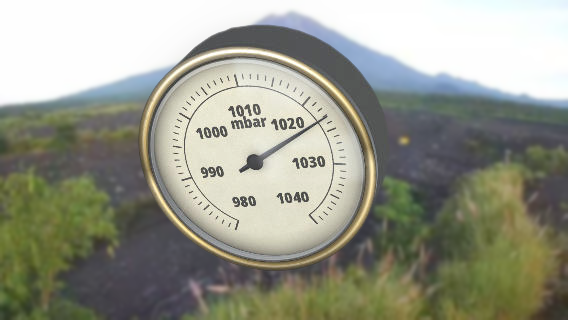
1023 mbar
